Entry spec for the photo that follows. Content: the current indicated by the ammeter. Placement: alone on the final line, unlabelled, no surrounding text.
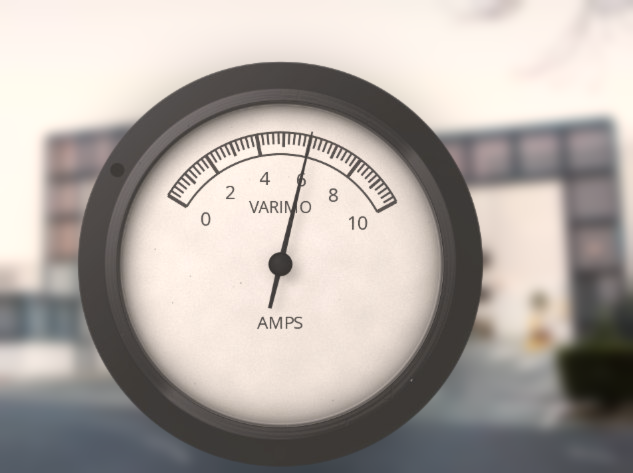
6 A
